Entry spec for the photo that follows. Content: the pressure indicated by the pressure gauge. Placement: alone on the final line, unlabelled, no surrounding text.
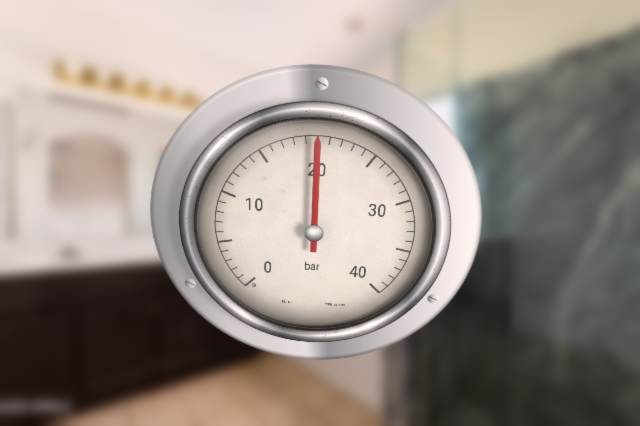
20 bar
